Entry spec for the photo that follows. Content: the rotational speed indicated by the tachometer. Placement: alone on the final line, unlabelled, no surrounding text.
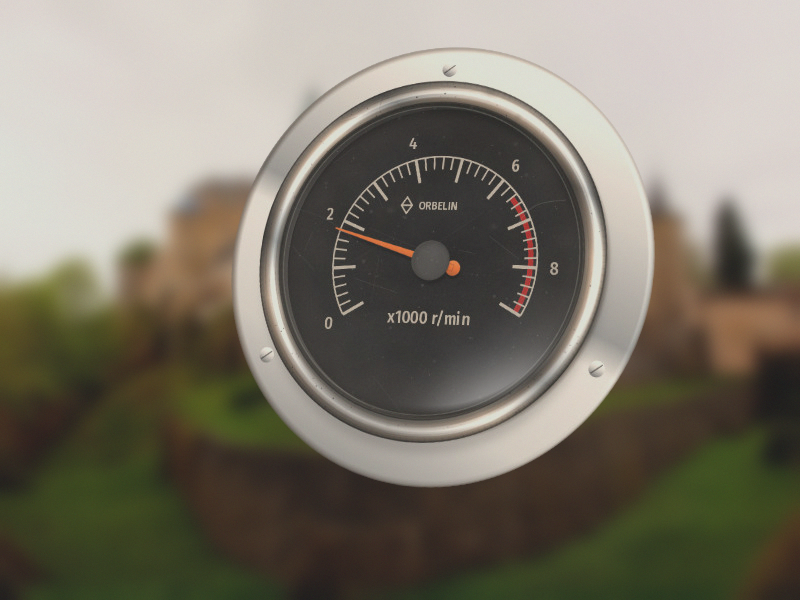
1800 rpm
